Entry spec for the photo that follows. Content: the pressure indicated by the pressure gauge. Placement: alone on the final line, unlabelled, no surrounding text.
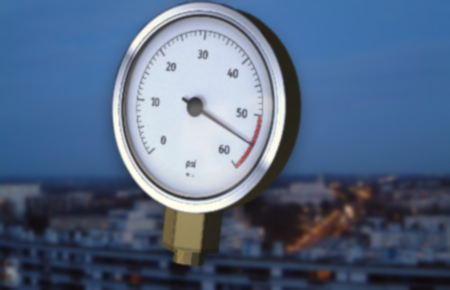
55 psi
